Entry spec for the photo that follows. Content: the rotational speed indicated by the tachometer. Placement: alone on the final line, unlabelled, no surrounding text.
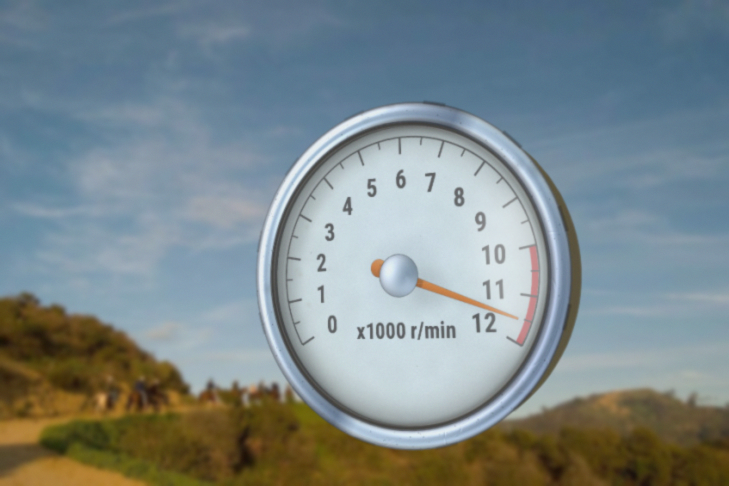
11500 rpm
